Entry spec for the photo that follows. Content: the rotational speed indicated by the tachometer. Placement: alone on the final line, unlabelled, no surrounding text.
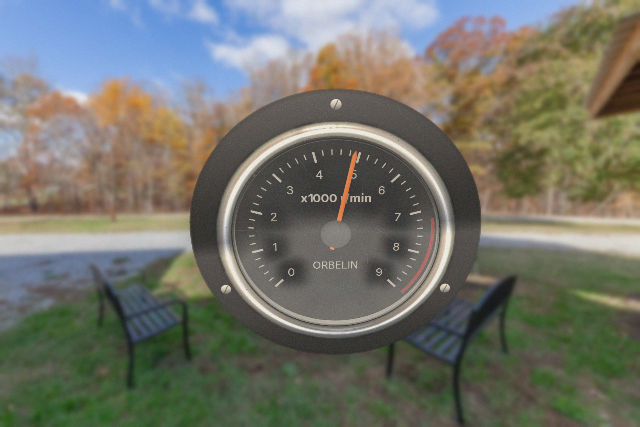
4900 rpm
